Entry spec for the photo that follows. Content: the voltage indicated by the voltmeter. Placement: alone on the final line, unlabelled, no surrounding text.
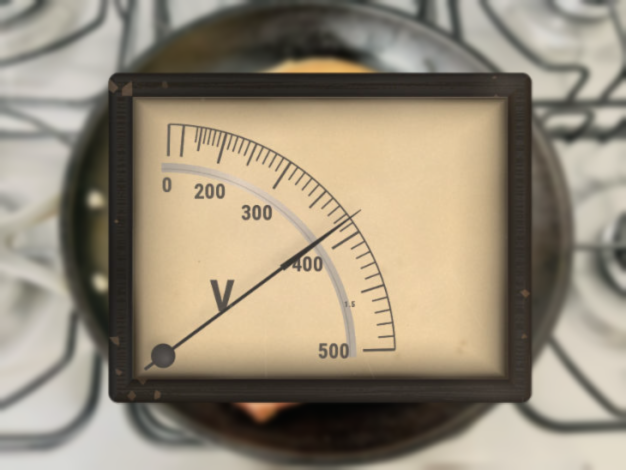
385 V
